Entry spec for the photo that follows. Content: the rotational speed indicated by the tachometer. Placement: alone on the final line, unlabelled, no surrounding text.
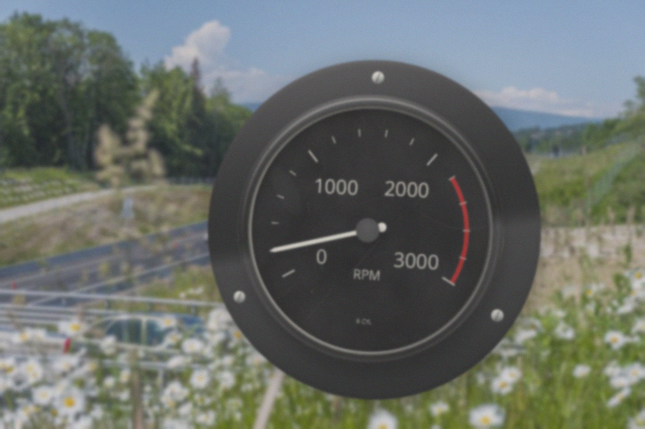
200 rpm
